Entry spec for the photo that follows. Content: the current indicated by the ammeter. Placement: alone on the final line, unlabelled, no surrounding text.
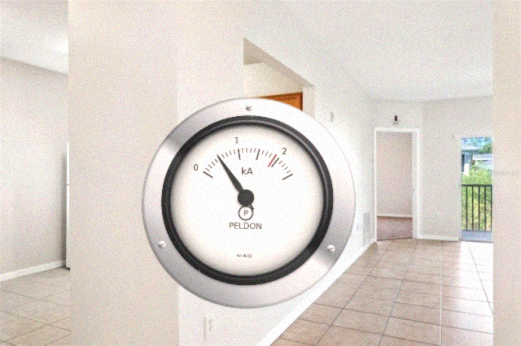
0.5 kA
